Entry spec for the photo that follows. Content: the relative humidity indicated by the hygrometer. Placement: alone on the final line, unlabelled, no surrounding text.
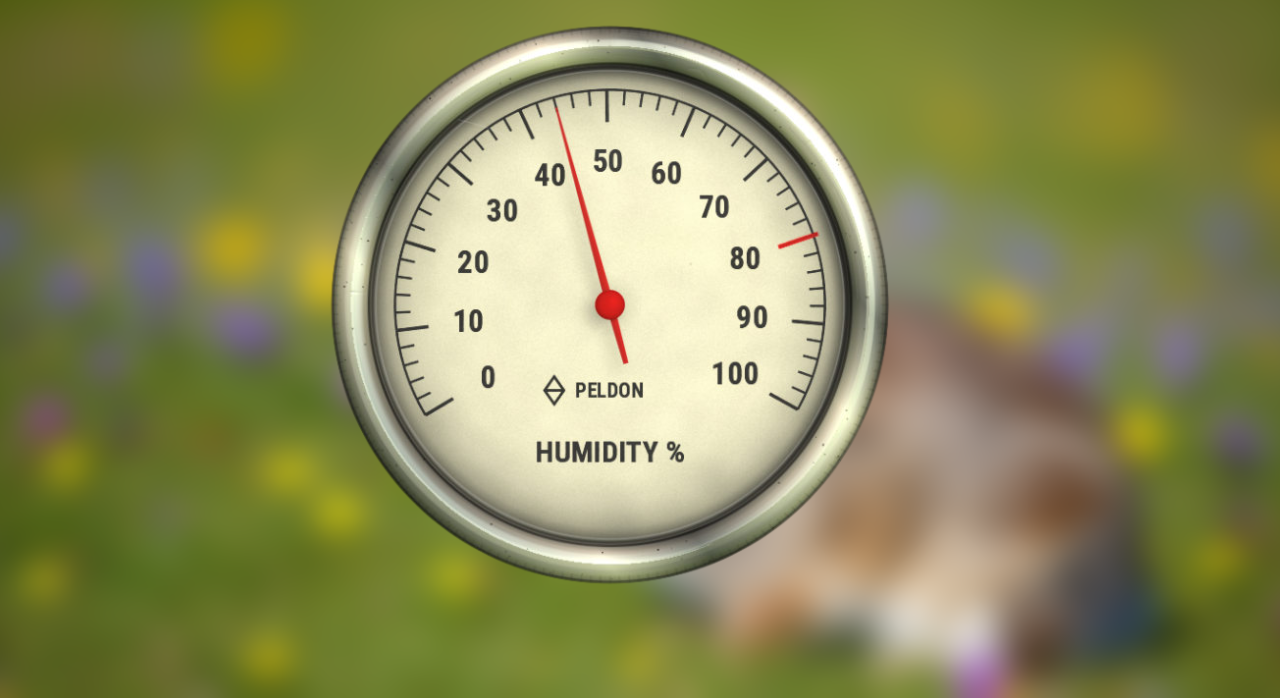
44 %
